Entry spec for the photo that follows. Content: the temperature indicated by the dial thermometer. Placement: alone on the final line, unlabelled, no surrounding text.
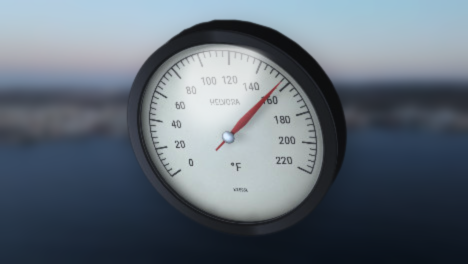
156 °F
